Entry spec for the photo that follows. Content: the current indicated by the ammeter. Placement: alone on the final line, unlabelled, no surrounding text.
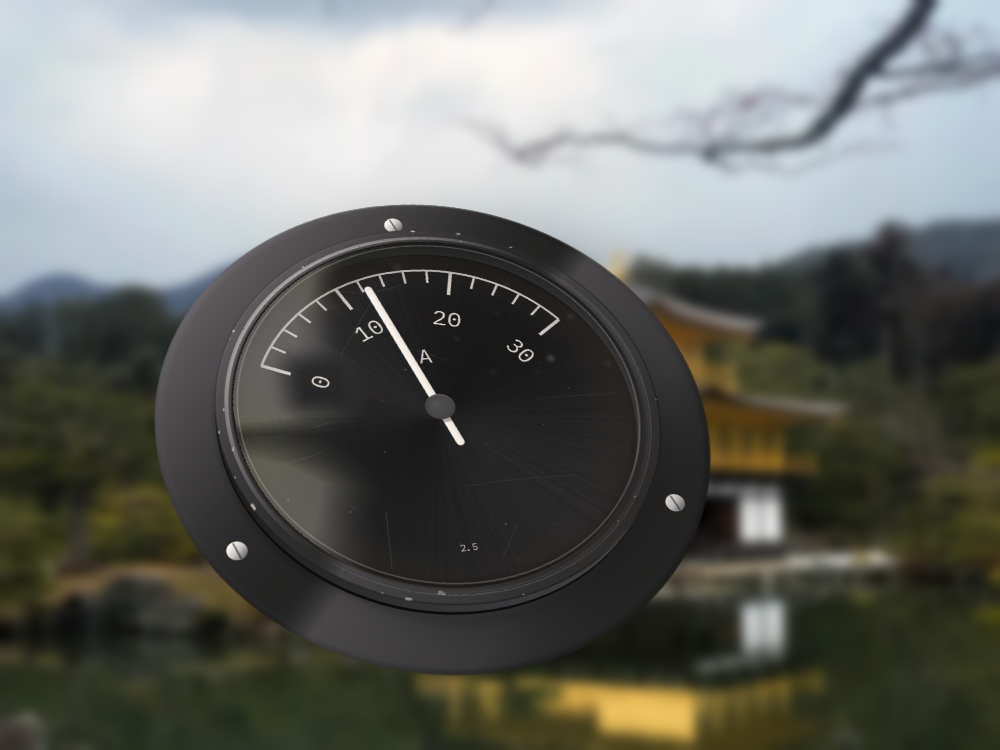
12 A
